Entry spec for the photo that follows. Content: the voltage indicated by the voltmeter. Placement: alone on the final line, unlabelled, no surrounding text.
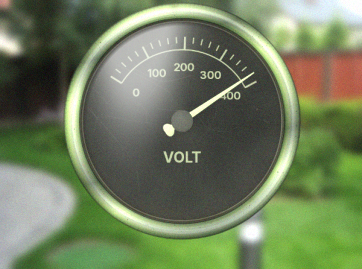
380 V
